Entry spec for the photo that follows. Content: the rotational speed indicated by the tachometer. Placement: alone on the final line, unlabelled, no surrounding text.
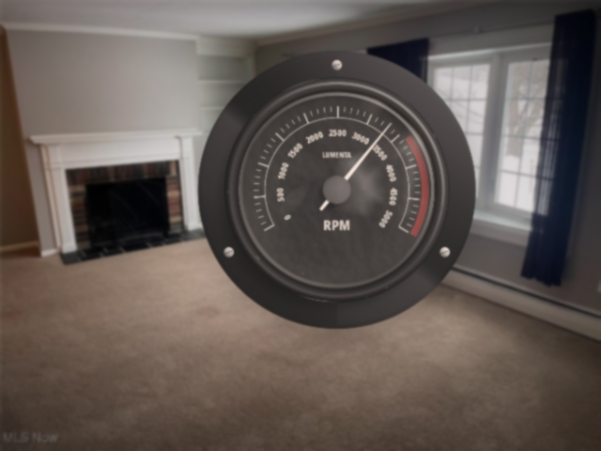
3300 rpm
